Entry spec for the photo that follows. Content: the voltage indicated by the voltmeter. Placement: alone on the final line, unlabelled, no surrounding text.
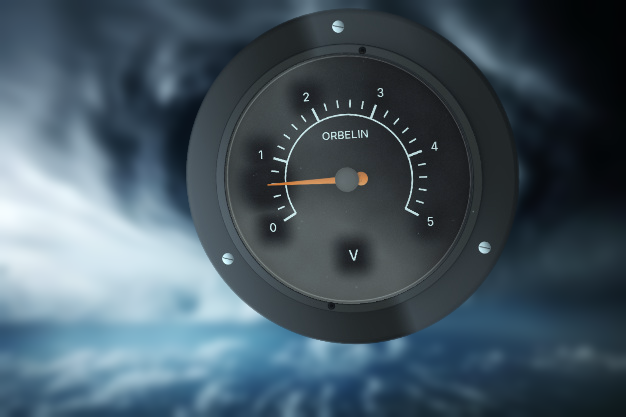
0.6 V
